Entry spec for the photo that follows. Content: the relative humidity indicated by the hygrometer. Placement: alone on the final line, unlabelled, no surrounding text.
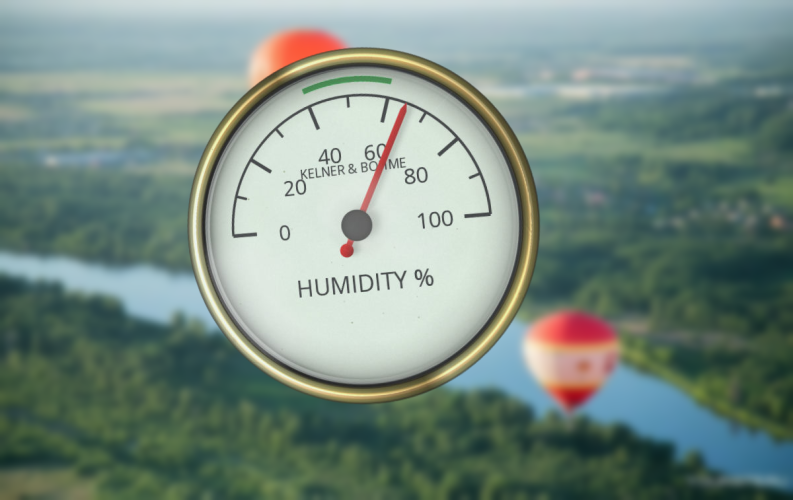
65 %
